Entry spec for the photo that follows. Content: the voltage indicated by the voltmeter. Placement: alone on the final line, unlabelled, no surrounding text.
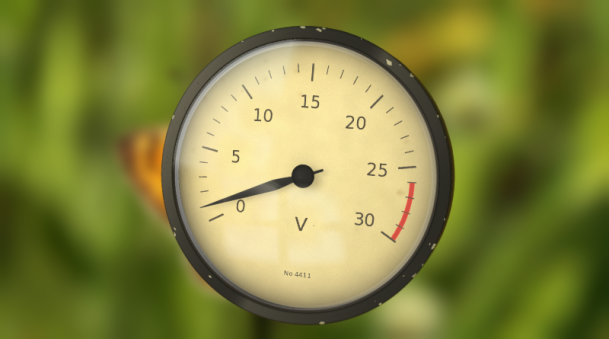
1 V
